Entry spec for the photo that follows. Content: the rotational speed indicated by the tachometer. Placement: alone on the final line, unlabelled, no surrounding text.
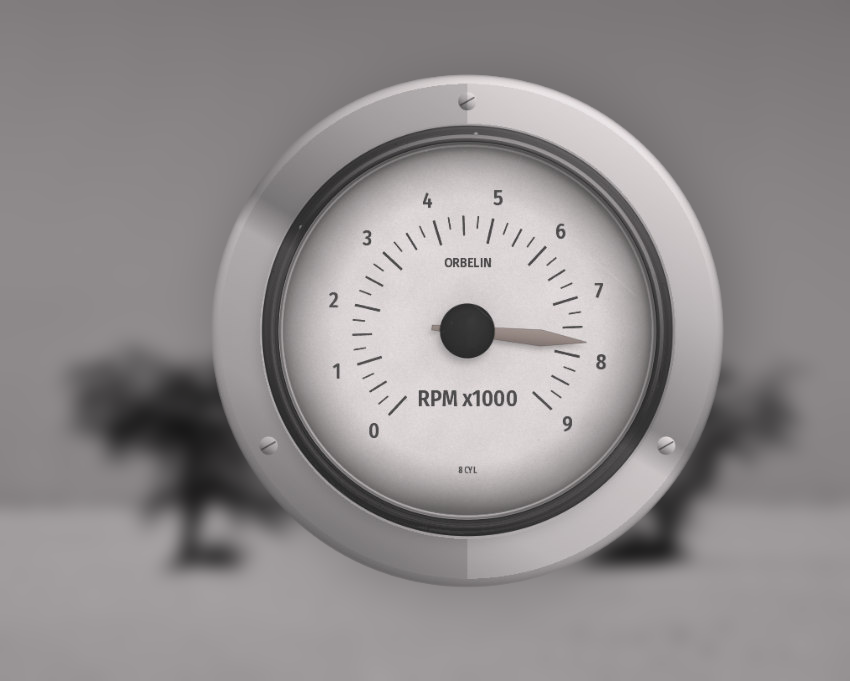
7750 rpm
